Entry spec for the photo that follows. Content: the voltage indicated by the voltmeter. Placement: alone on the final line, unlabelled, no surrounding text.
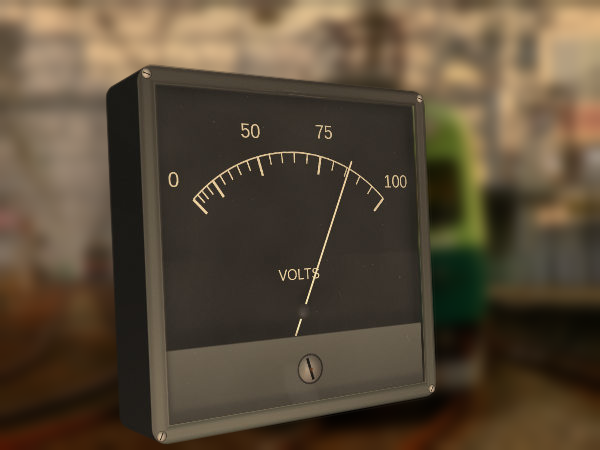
85 V
